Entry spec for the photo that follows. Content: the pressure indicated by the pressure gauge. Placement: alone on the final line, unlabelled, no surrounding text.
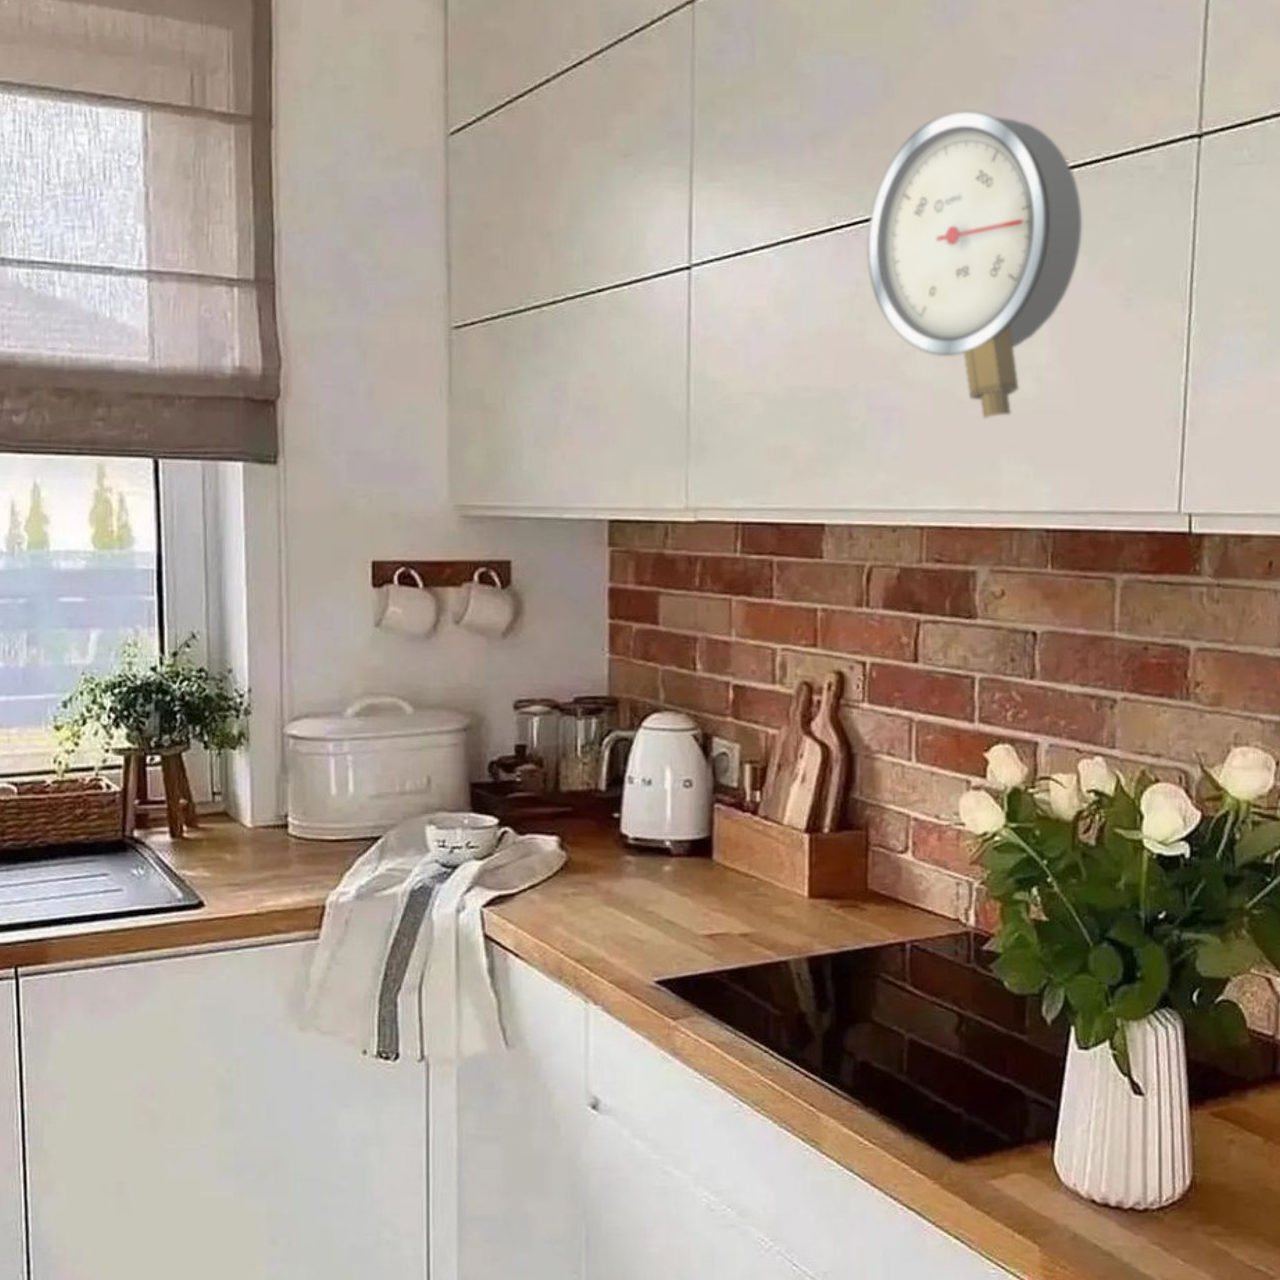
260 psi
